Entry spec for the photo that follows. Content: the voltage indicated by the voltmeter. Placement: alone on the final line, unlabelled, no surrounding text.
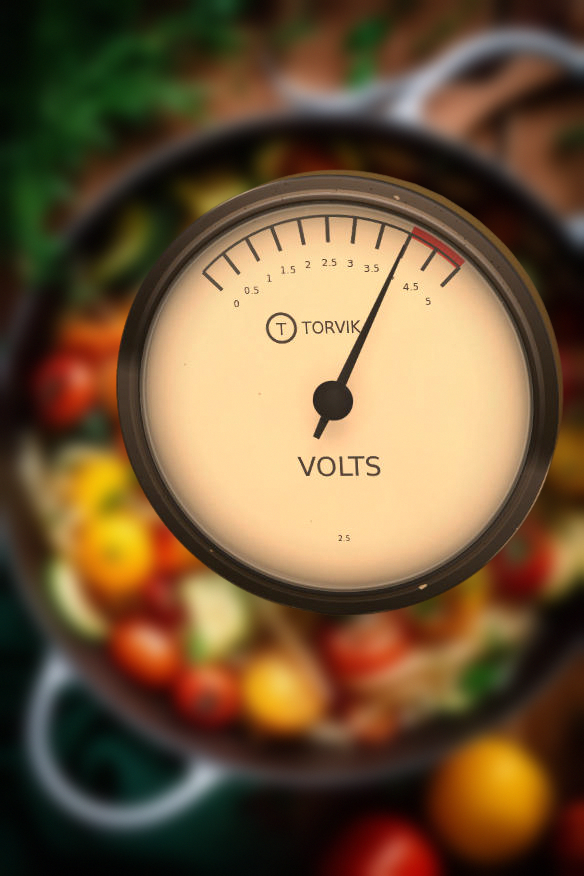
4 V
